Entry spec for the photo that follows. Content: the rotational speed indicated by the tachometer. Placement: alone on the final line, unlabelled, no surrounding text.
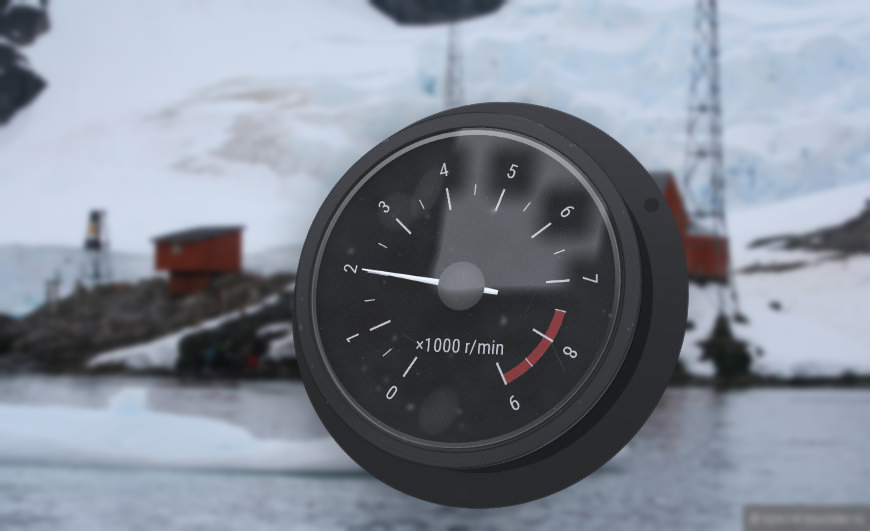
2000 rpm
